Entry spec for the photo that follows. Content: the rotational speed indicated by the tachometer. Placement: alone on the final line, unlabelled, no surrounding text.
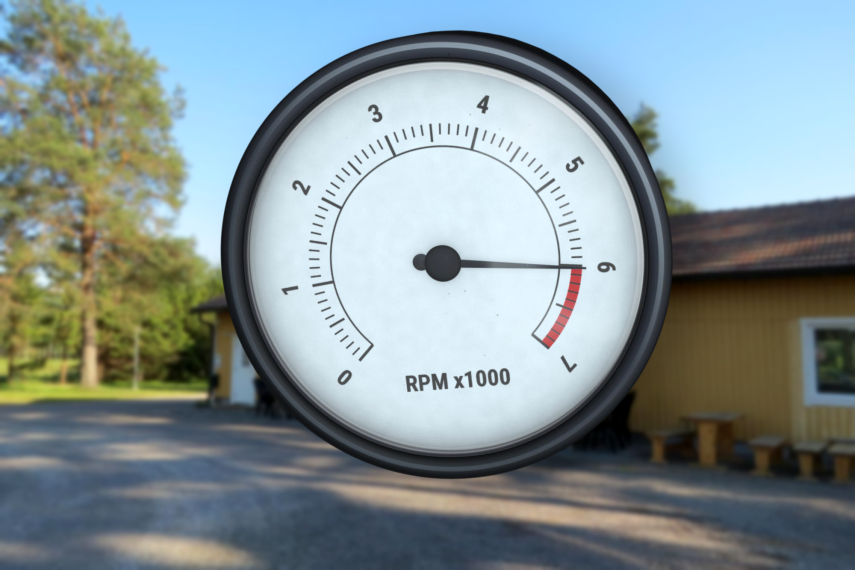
6000 rpm
